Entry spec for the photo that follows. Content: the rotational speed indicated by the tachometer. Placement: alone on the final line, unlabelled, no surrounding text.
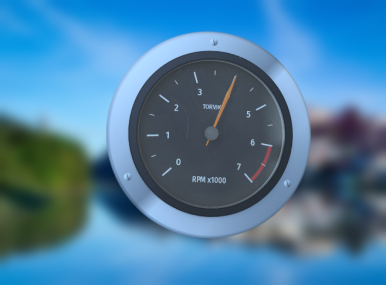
4000 rpm
